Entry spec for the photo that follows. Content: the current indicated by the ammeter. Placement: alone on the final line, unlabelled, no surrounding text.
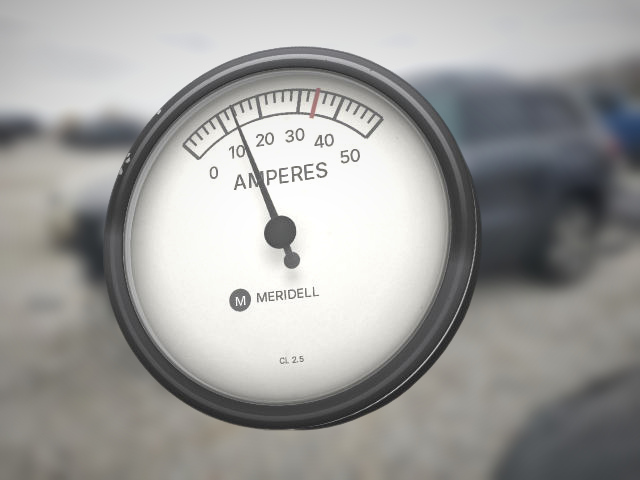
14 A
